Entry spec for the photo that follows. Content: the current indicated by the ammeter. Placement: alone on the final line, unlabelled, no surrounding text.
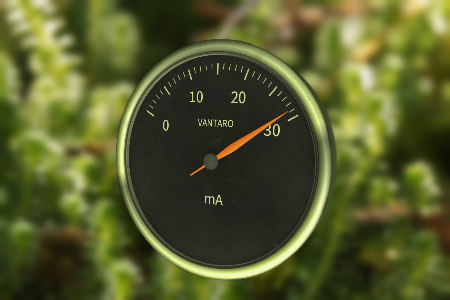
29 mA
